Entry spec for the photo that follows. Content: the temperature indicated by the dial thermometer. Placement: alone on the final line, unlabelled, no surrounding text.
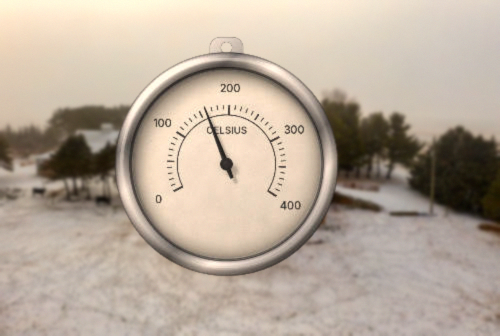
160 °C
